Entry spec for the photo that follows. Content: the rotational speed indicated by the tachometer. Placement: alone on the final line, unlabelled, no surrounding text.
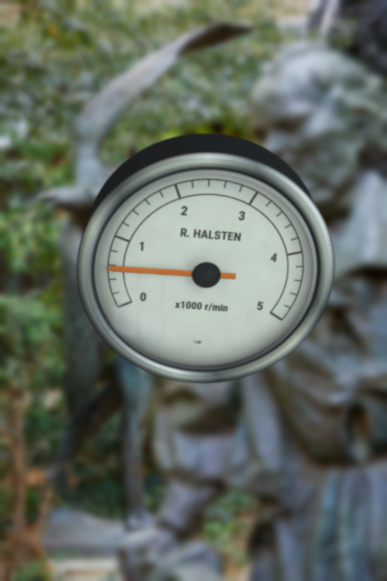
600 rpm
